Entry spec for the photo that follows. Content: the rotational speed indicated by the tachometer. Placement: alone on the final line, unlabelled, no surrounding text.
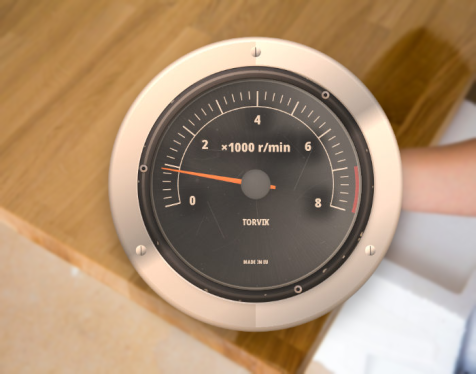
900 rpm
